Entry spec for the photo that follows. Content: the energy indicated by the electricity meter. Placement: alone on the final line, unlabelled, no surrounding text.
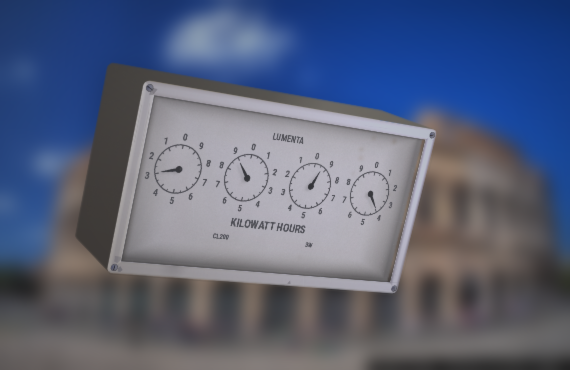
2894 kWh
